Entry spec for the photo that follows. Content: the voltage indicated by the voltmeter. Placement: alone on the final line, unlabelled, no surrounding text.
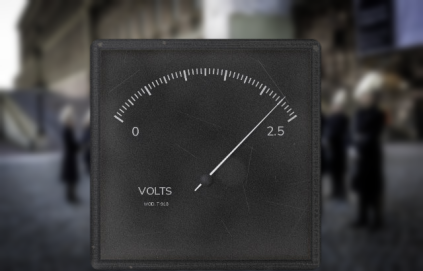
2.25 V
